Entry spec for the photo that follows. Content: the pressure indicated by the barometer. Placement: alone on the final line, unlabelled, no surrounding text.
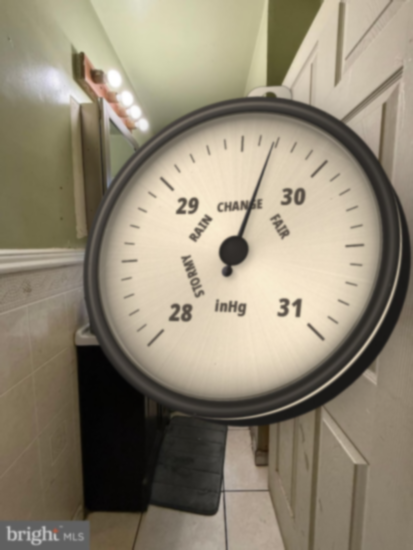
29.7 inHg
